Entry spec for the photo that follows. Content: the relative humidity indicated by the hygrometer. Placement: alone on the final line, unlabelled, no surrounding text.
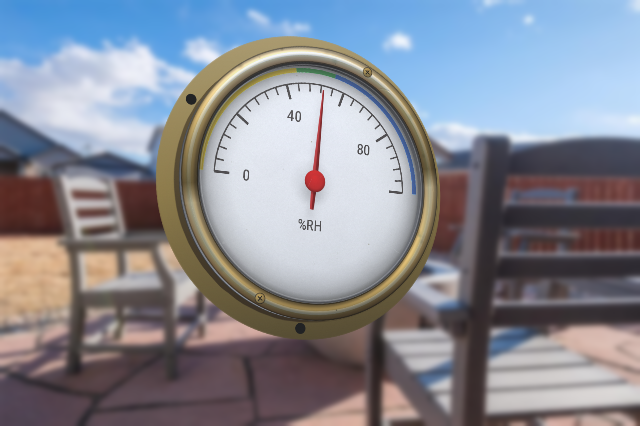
52 %
